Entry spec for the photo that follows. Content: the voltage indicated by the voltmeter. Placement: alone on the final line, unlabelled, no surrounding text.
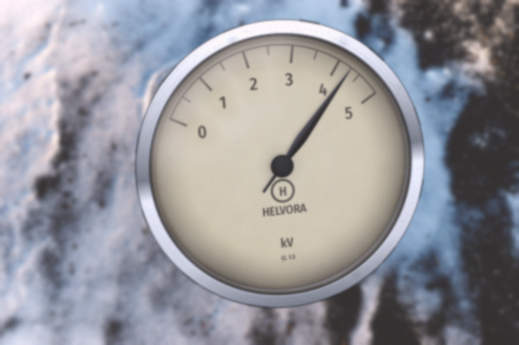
4.25 kV
